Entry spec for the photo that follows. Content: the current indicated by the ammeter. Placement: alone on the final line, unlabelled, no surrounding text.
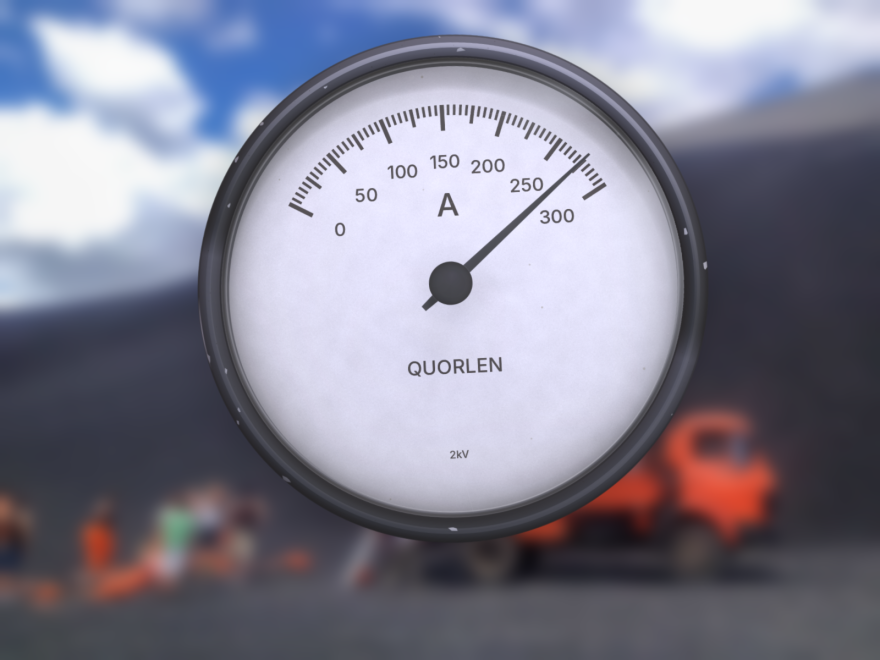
275 A
